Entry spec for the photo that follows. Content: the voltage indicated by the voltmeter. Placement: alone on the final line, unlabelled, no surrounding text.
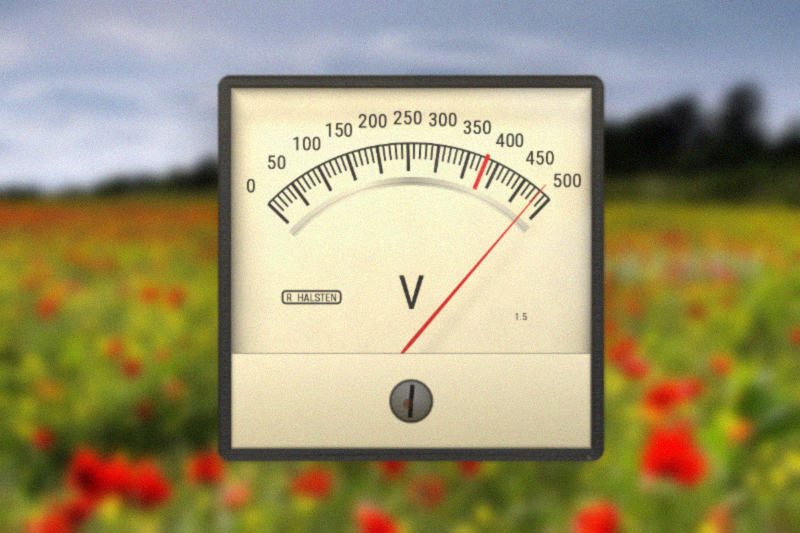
480 V
